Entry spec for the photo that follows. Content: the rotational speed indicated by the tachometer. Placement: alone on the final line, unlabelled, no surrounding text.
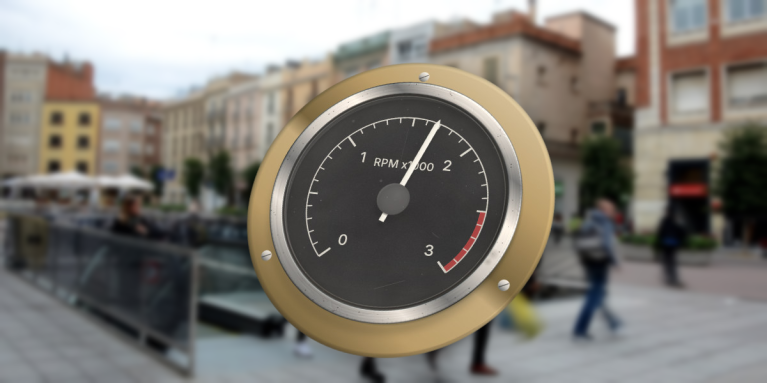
1700 rpm
